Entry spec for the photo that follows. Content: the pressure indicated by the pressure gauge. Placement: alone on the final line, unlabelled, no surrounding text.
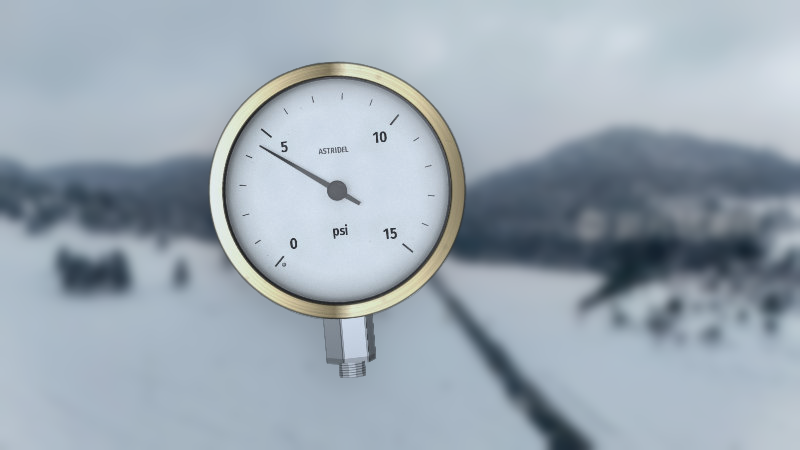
4.5 psi
